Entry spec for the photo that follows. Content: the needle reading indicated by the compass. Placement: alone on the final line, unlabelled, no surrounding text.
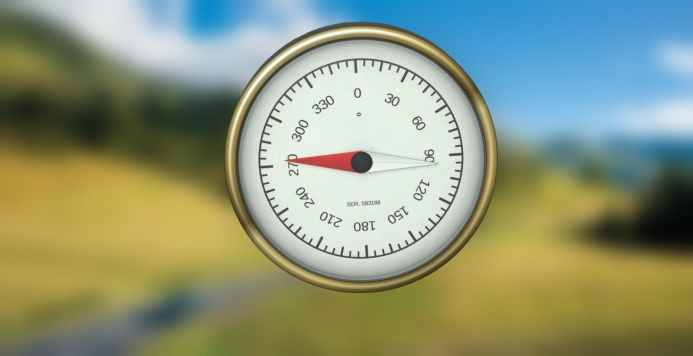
275 °
